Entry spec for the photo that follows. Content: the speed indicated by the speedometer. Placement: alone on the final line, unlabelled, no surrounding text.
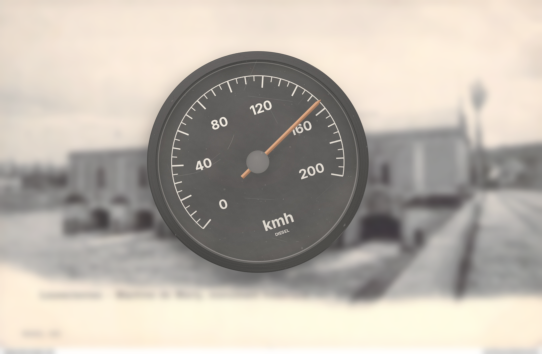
155 km/h
